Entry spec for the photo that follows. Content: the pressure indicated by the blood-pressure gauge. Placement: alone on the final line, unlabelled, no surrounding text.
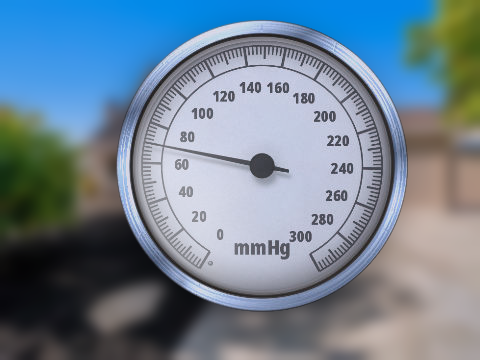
70 mmHg
